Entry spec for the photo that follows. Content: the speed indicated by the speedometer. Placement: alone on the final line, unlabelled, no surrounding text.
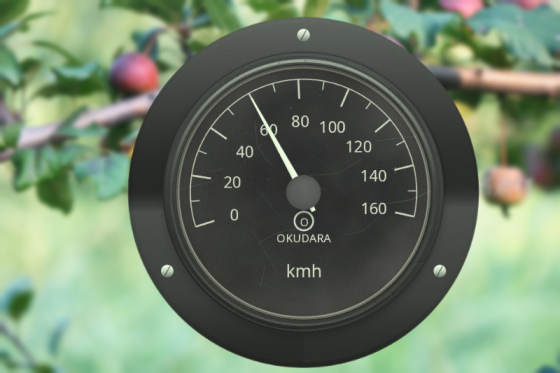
60 km/h
